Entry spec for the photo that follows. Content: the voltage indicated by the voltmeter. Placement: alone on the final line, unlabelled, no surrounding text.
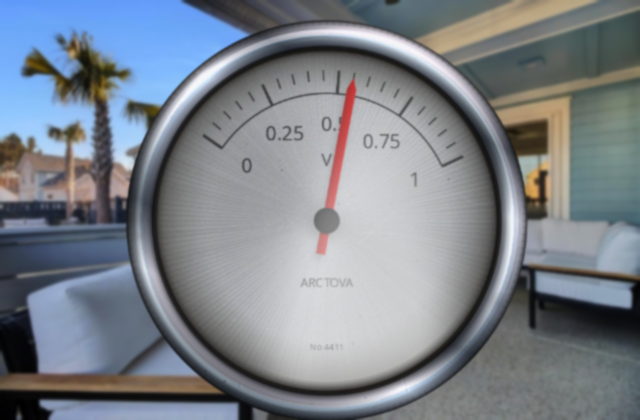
0.55 V
